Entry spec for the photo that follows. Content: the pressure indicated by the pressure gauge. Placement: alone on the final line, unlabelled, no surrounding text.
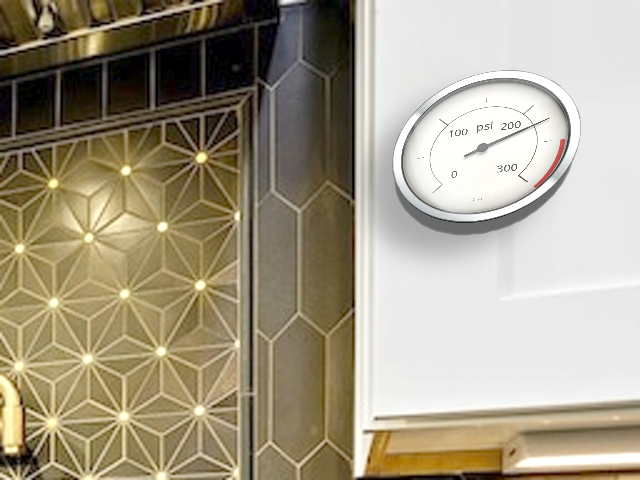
225 psi
